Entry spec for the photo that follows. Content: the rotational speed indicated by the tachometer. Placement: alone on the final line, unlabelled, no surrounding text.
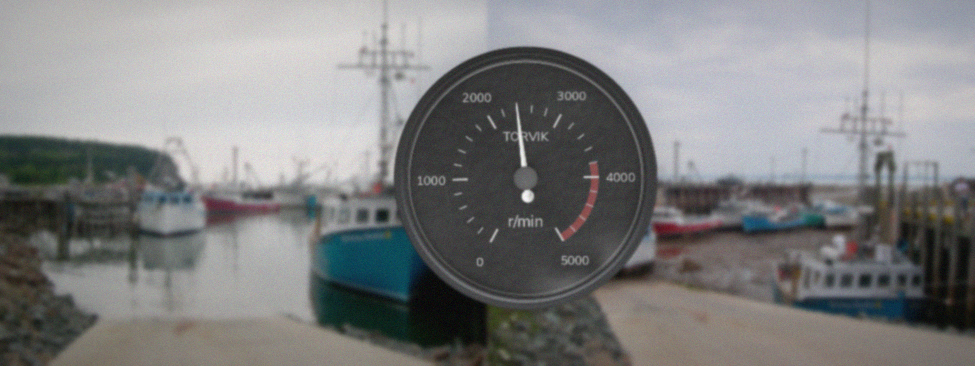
2400 rpm
